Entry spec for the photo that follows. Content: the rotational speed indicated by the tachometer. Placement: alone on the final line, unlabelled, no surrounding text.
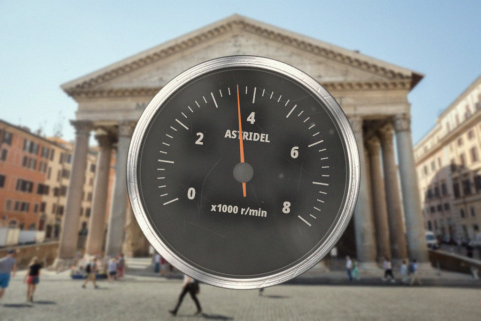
3600 rpm
